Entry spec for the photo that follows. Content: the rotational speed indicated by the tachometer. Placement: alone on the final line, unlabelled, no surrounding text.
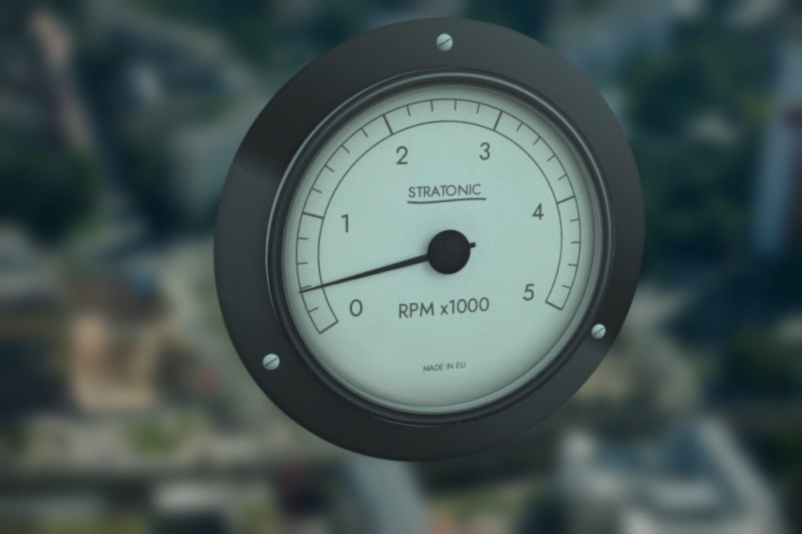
400 rpm
